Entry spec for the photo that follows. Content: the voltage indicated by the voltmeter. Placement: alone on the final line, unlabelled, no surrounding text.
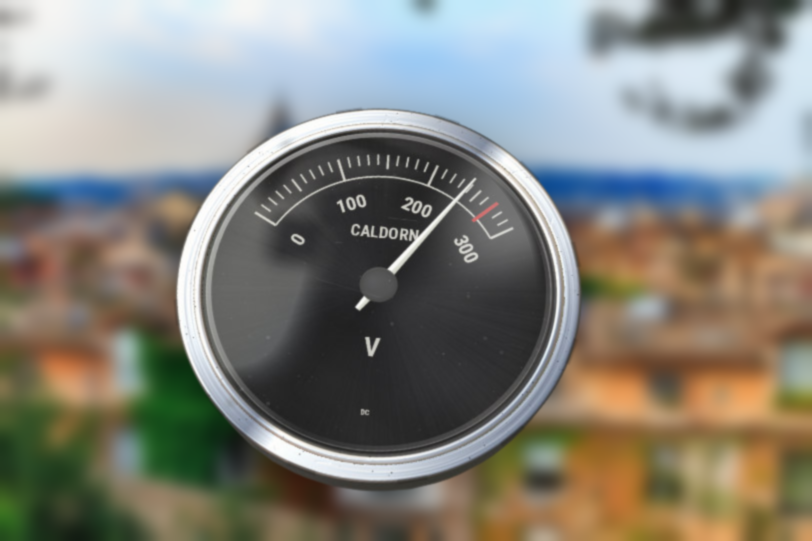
240 V
